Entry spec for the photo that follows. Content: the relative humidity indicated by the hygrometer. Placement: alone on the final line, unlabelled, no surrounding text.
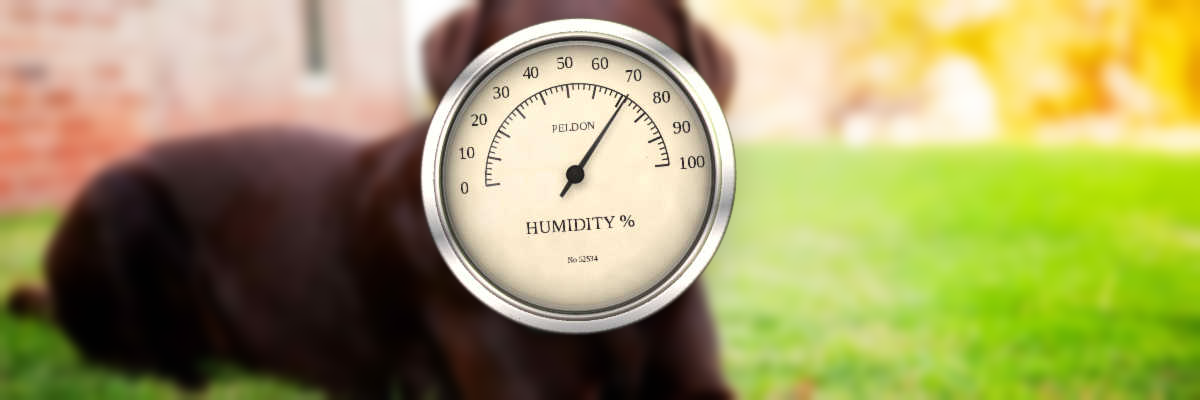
72 %
